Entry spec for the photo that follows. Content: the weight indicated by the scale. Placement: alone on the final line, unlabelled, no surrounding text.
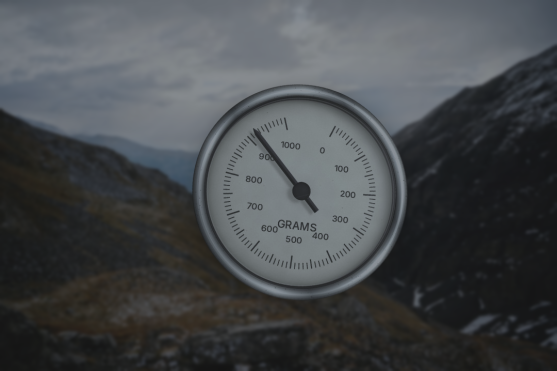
920 g
